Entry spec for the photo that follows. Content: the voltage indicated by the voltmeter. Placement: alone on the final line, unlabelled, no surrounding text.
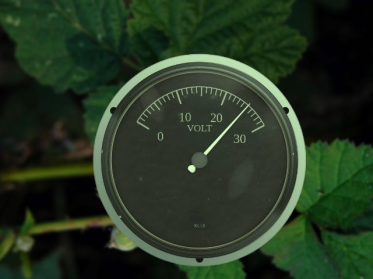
25 V
